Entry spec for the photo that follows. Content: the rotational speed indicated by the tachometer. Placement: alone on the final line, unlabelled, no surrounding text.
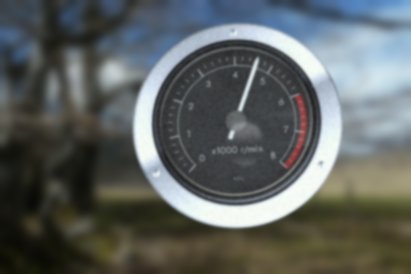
4600 rpm
